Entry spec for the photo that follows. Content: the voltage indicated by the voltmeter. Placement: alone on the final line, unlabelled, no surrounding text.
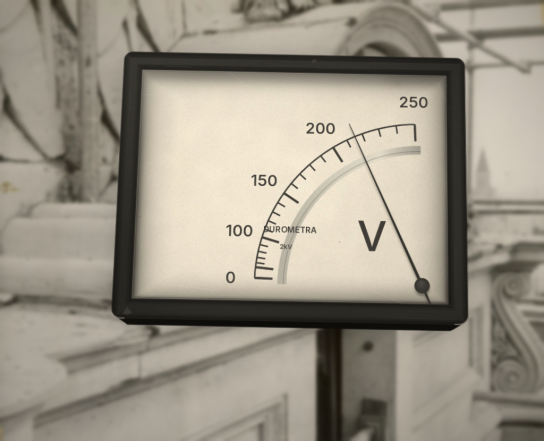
215 V
